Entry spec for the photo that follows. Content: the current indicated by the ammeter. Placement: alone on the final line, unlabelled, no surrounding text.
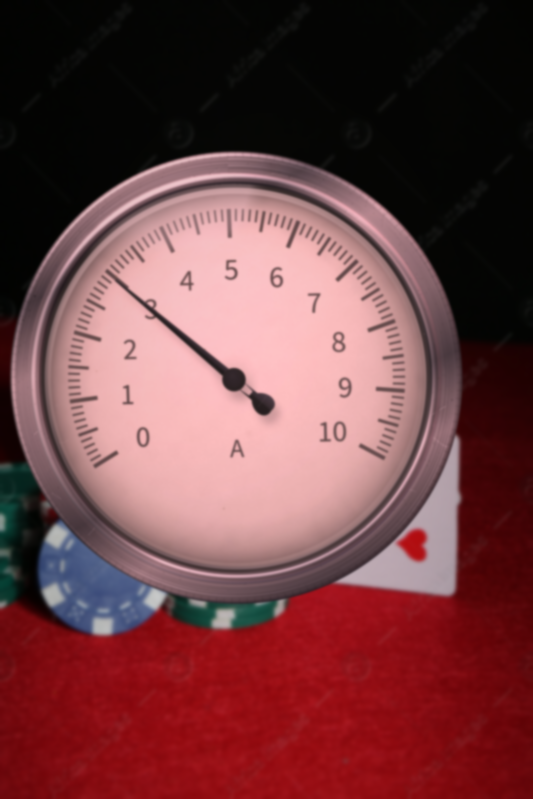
3 A
